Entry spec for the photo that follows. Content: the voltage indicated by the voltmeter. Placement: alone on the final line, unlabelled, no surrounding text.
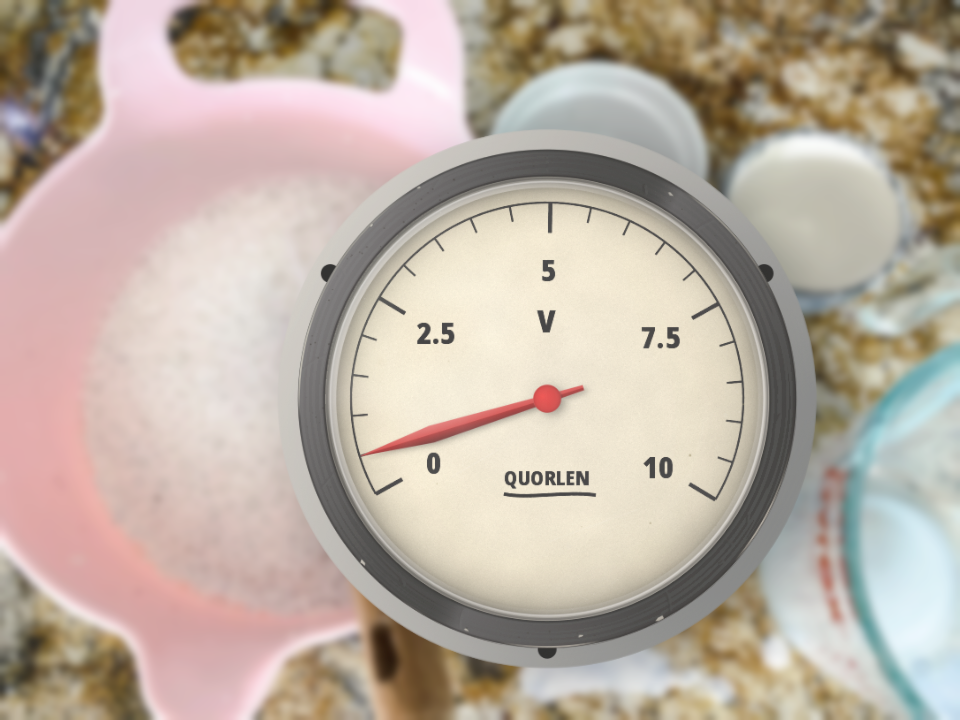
0.5 V
